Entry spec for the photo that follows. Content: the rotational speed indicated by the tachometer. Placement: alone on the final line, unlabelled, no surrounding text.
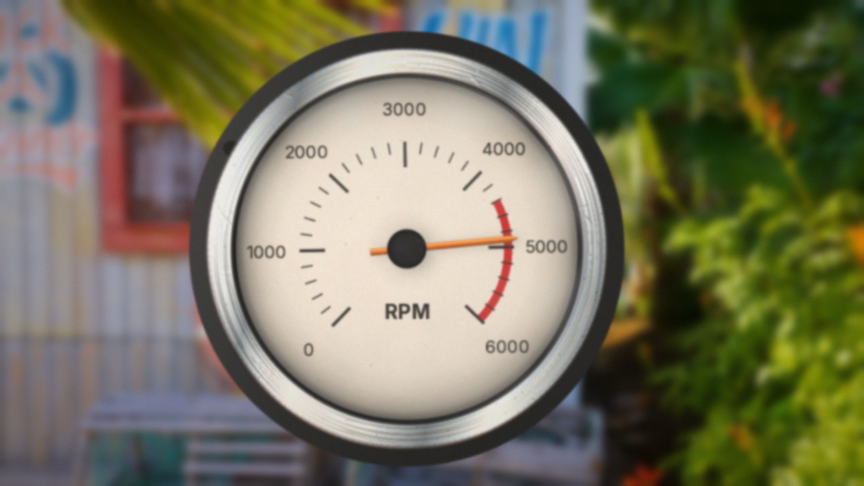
4900 rpm
